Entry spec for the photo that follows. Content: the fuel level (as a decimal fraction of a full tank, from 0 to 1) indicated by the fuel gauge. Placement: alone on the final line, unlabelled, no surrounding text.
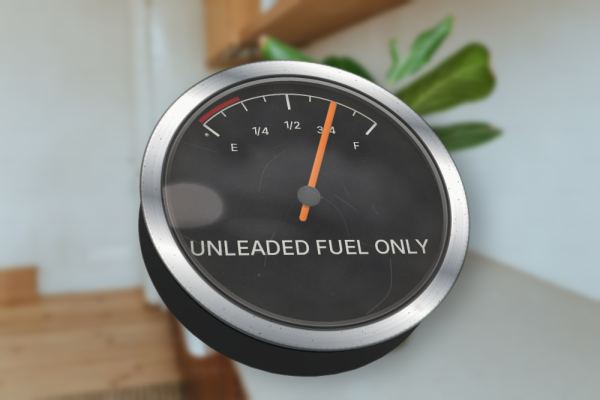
0.75
